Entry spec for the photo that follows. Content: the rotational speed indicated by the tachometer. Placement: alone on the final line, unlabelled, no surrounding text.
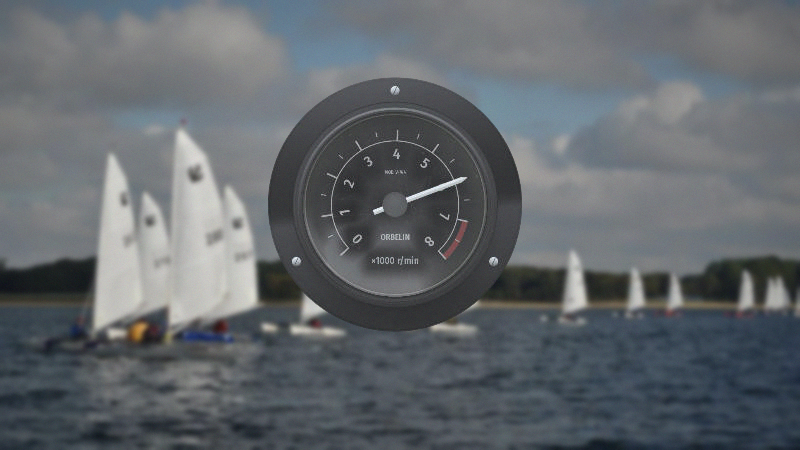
6000 rpm
